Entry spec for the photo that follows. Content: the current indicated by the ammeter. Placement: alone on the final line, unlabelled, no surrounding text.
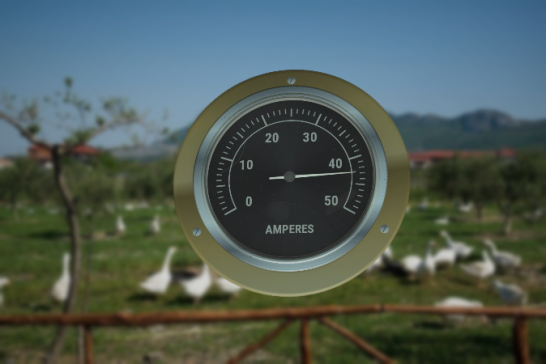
43 A
